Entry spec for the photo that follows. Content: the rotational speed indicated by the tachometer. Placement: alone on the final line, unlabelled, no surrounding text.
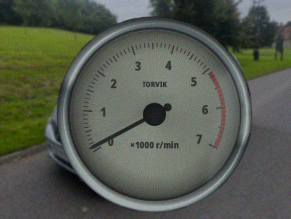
100 rpm
